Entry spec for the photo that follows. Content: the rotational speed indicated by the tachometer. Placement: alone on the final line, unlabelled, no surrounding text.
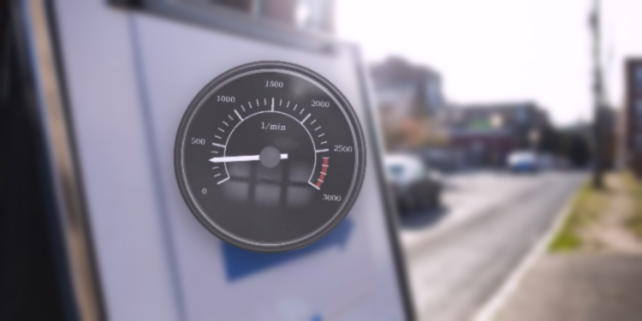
300 rpm
